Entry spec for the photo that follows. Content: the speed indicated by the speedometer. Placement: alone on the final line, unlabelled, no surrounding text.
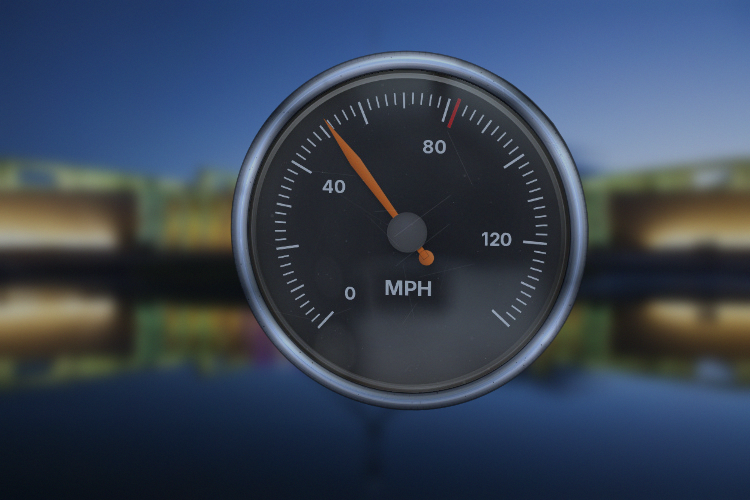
52 mph
